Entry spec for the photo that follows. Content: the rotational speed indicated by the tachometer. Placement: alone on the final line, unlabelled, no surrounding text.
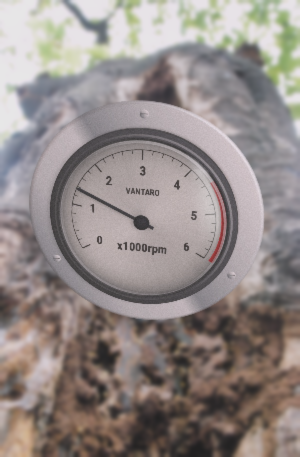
1400 rpm
